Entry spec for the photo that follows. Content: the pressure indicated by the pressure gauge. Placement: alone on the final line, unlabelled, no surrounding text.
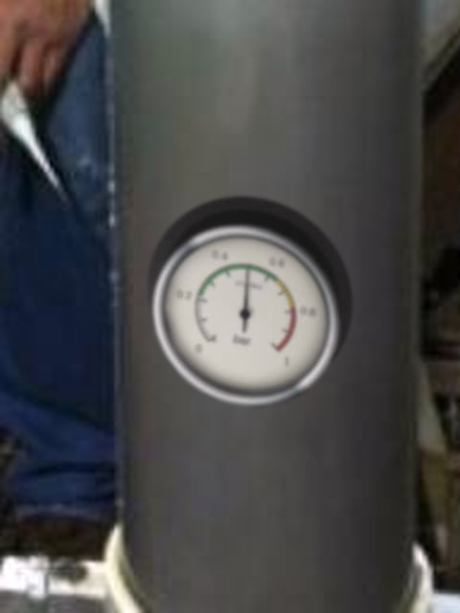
0.5 bar
